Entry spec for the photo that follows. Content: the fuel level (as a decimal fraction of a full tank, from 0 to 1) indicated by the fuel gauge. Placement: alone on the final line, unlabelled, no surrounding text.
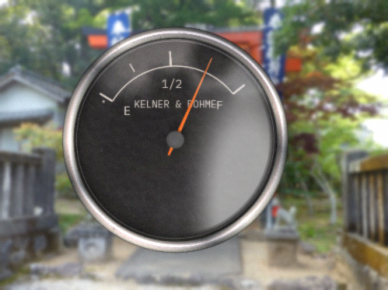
0.75
